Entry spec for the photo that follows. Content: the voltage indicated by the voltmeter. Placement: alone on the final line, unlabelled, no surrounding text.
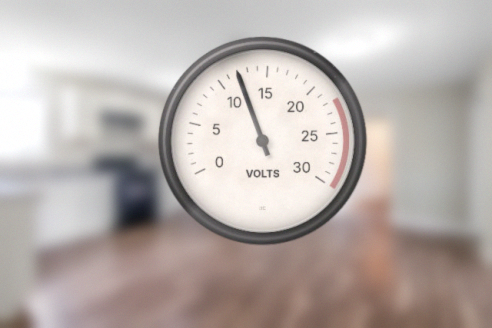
12 V
